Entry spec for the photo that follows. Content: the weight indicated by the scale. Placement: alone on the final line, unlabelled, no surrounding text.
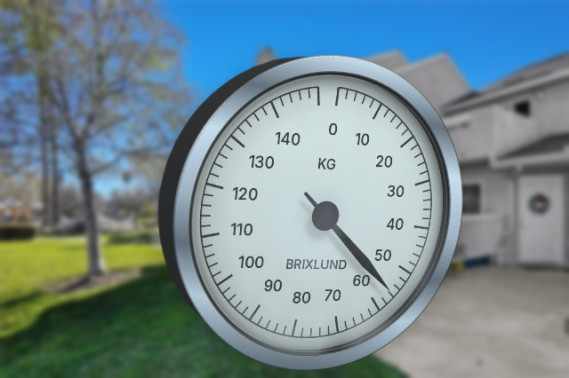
56 kg
